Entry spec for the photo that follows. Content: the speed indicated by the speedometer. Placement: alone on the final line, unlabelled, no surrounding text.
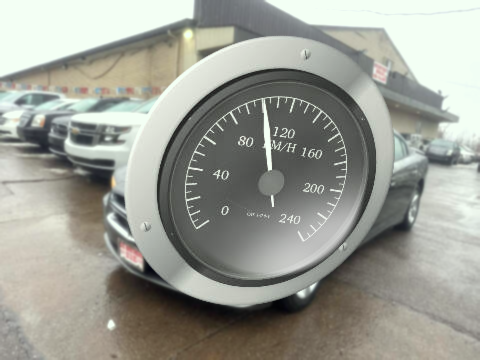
100 km/h
